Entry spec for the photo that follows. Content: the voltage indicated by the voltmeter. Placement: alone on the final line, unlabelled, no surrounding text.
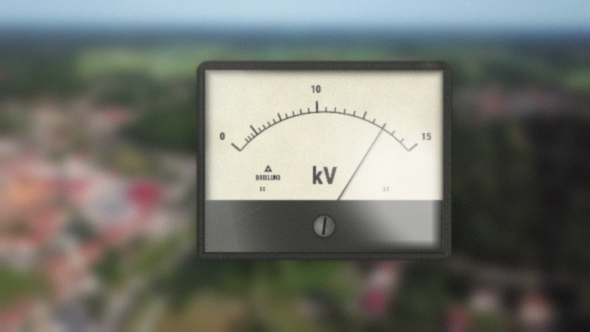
13.5 kV
